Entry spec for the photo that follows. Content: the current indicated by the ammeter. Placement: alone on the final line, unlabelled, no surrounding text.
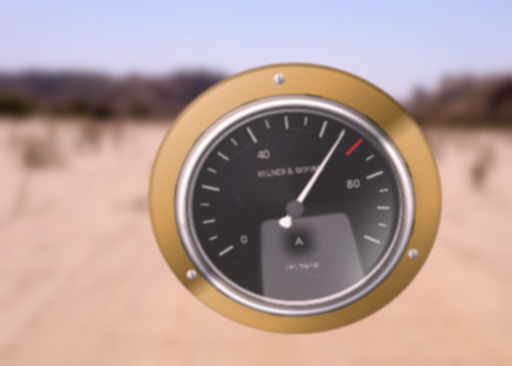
65 A
